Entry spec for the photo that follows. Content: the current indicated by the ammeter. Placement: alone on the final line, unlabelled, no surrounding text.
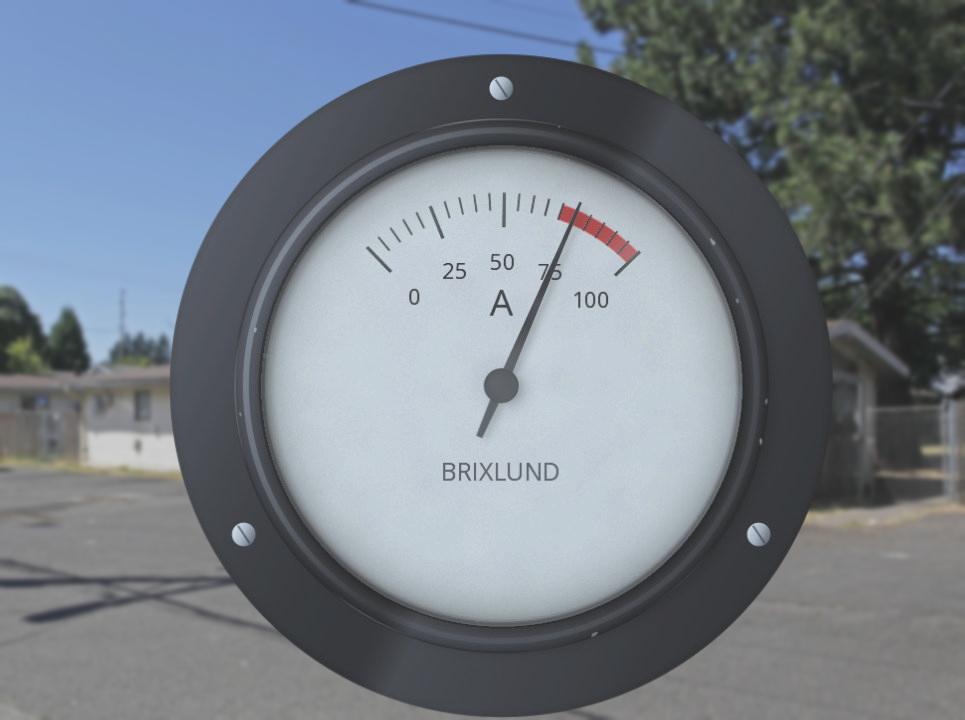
75 A
